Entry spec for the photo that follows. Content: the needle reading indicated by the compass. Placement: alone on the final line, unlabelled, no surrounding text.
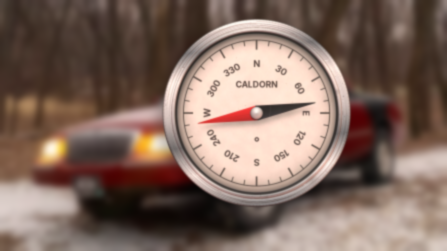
260 °
